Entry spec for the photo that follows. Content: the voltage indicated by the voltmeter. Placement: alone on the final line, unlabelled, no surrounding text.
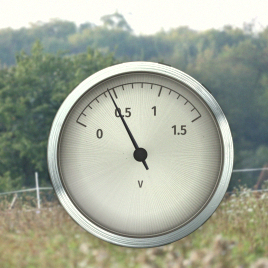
0.45 V
